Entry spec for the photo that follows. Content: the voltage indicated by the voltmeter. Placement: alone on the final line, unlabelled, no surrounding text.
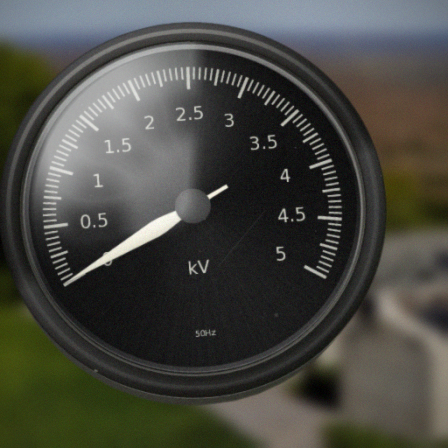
0 kV
